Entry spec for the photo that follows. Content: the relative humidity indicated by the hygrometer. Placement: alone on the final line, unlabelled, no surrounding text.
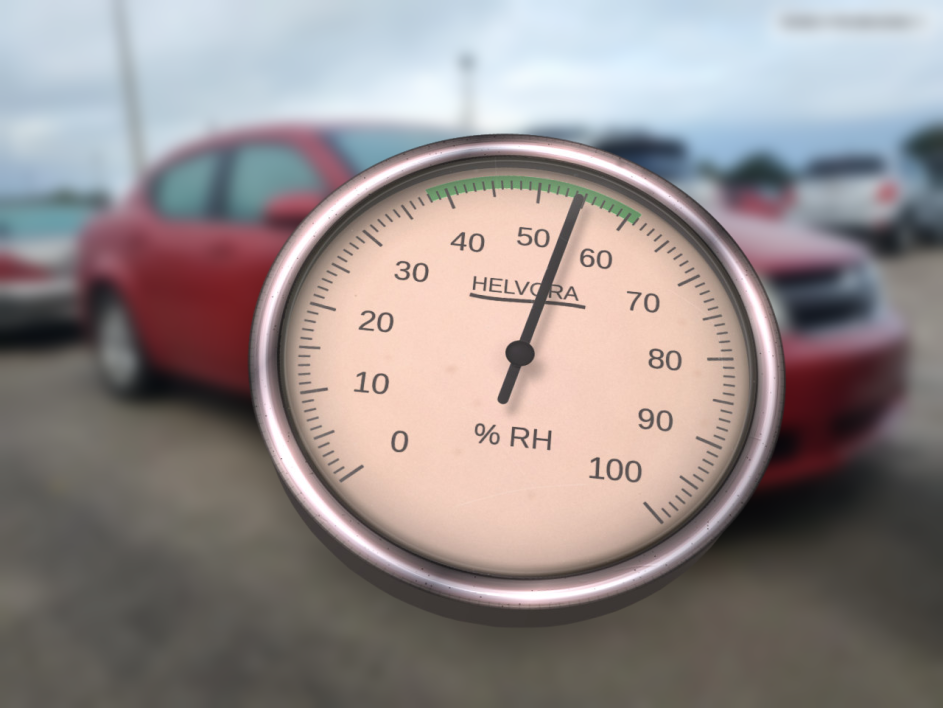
54.5 %
